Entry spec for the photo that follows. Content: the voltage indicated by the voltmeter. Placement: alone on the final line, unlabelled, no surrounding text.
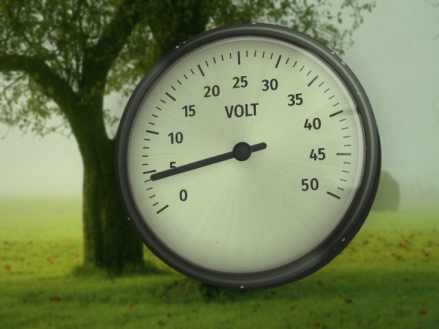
4 V
